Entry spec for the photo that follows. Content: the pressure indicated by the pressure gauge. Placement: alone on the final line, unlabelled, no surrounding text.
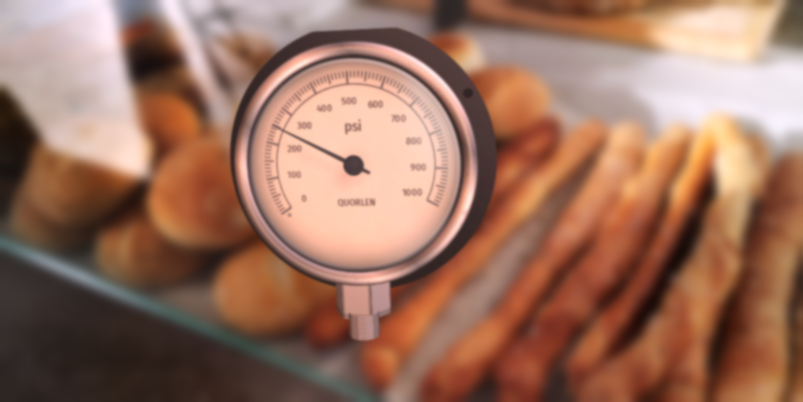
250 psi
